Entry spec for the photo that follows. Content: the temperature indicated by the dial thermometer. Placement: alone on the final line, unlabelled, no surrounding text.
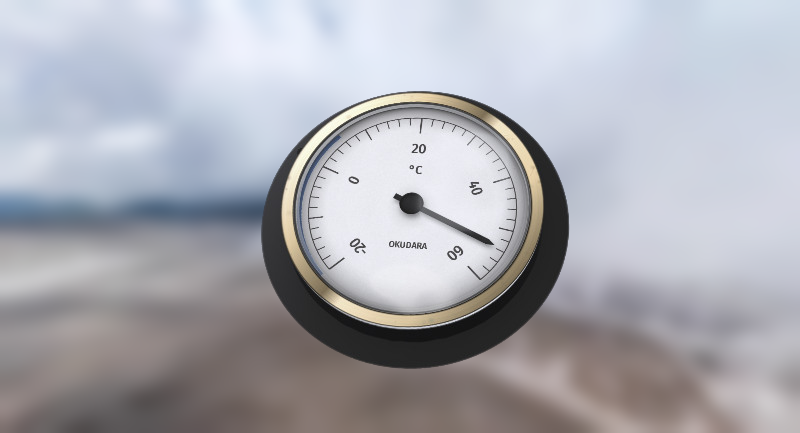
54 °C
